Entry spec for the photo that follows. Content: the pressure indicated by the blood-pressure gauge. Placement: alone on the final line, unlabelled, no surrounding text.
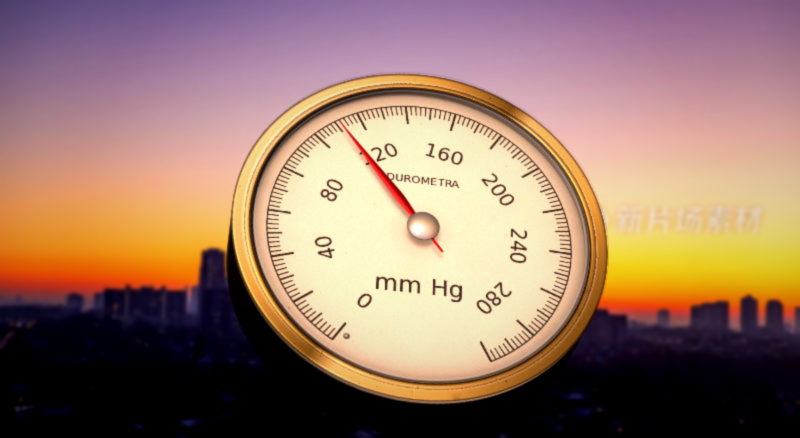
110 mmHg
